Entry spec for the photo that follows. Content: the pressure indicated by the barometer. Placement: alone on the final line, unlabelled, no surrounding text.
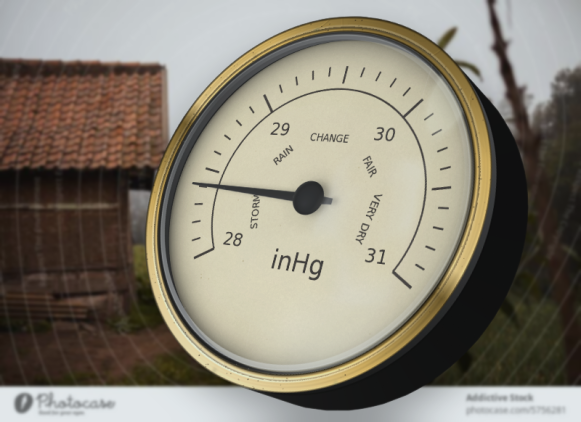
28.4 inHg
